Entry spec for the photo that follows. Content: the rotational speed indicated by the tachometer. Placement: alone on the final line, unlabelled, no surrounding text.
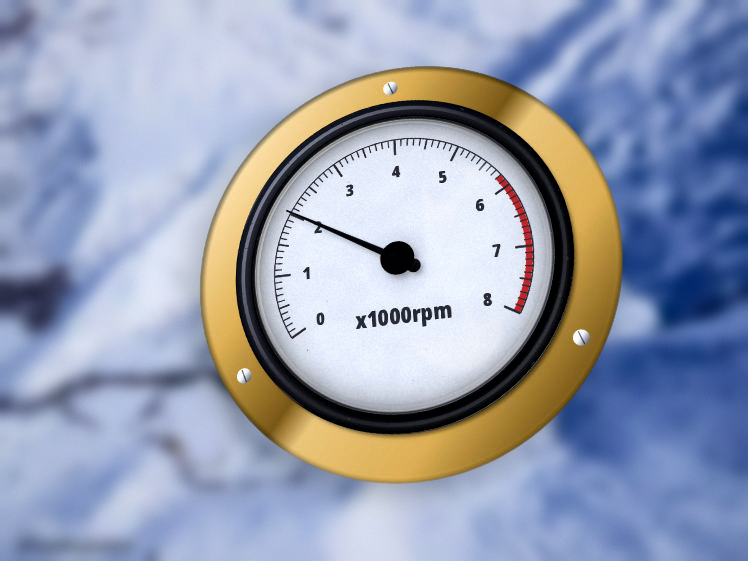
2000 rpm
